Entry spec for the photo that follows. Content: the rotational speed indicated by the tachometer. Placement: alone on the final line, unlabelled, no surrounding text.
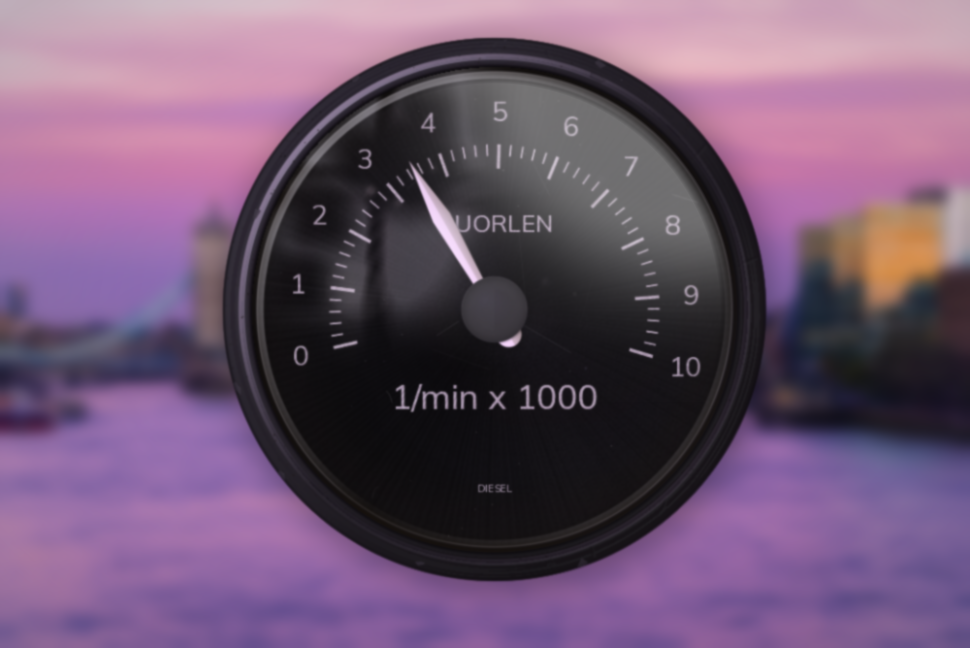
3500 rpm
